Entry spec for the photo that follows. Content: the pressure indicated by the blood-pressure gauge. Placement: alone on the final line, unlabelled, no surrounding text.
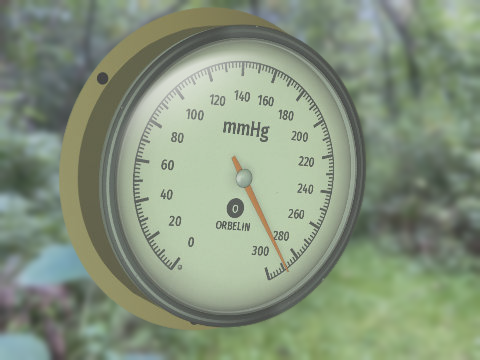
290 mmHg
